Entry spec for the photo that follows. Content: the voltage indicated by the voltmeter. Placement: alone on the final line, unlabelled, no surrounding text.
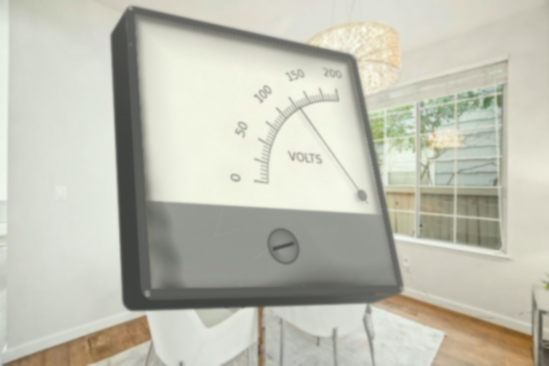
125 V
